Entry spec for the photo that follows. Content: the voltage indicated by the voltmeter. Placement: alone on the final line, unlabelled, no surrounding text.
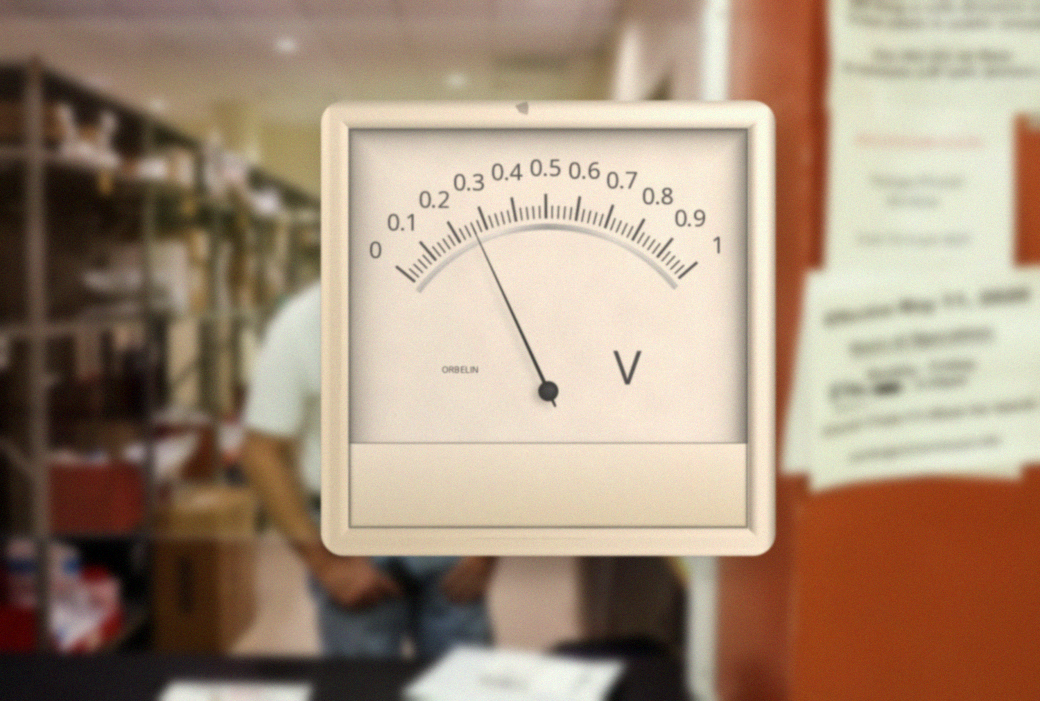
0.26 V
